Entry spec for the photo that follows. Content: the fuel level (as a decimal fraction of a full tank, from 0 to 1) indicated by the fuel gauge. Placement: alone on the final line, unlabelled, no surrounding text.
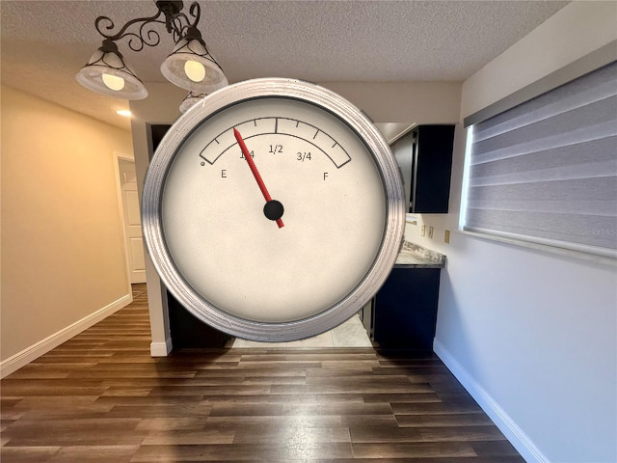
0.25
